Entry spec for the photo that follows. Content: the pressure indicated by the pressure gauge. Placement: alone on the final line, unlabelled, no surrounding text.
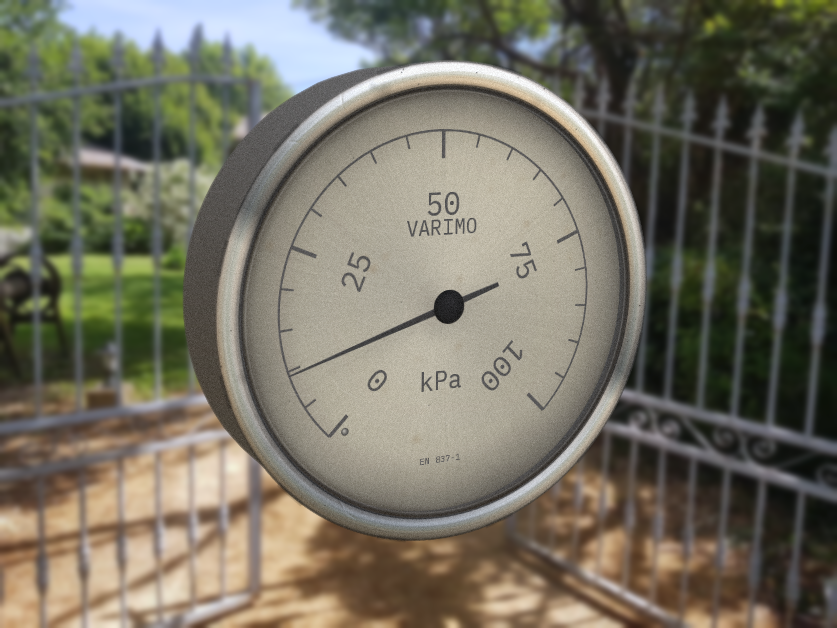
10 kPa
